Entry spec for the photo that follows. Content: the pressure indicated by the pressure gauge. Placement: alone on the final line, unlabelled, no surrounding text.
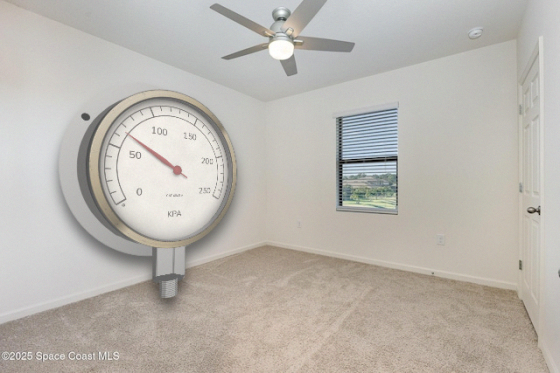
65 kPa
